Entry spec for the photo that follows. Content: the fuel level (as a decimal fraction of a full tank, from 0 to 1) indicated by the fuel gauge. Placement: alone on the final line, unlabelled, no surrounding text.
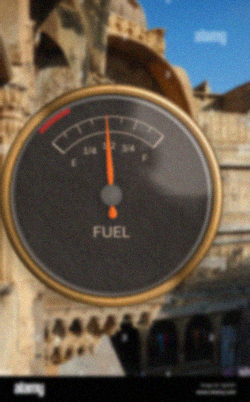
0.5
